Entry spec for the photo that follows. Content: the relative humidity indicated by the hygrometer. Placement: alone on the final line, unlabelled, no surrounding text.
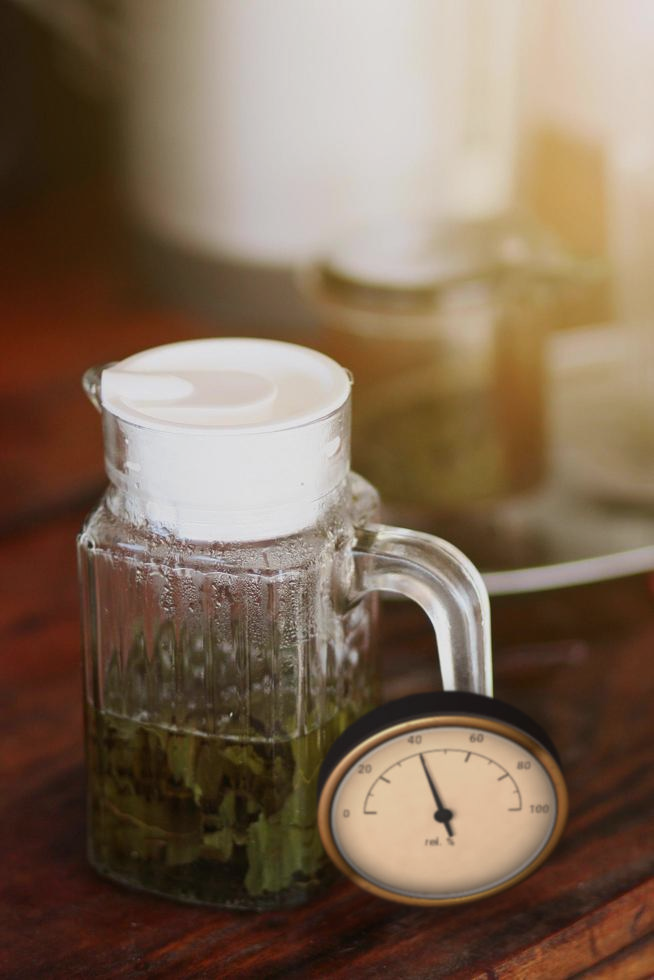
40 %
